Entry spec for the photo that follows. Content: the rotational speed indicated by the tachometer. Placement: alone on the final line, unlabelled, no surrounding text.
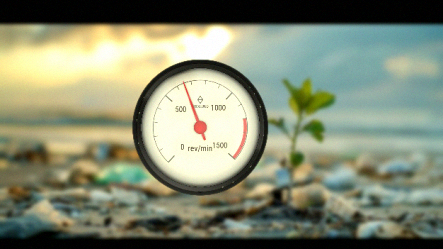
650 rpm
